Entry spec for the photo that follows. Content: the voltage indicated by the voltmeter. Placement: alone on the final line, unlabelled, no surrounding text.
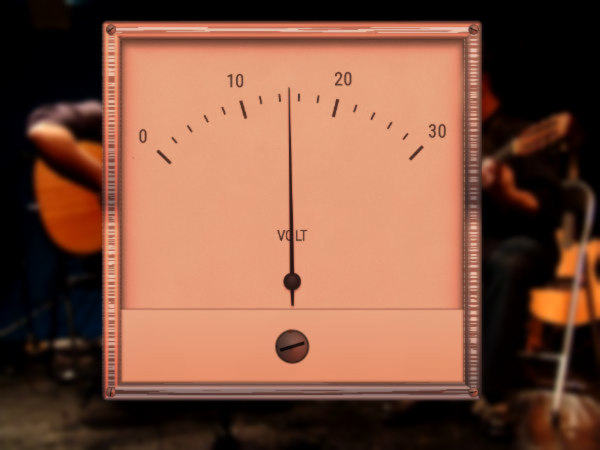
15 V
